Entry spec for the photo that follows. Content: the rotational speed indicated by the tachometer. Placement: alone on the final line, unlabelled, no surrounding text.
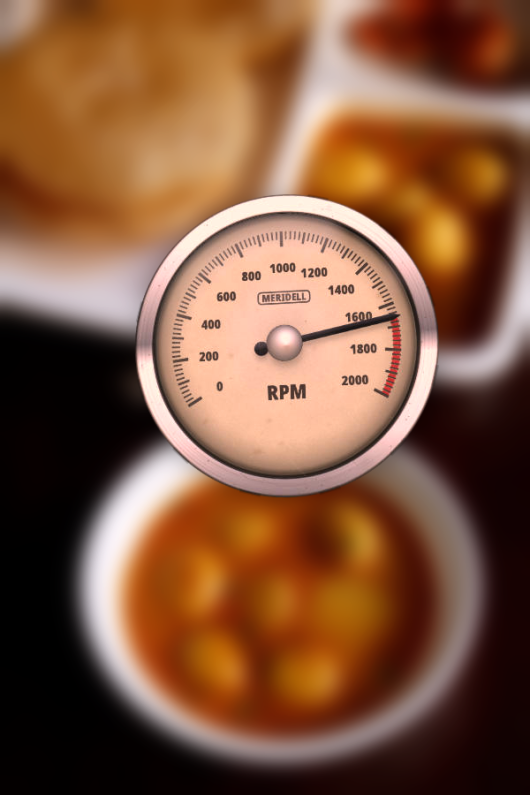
1660 rpm
